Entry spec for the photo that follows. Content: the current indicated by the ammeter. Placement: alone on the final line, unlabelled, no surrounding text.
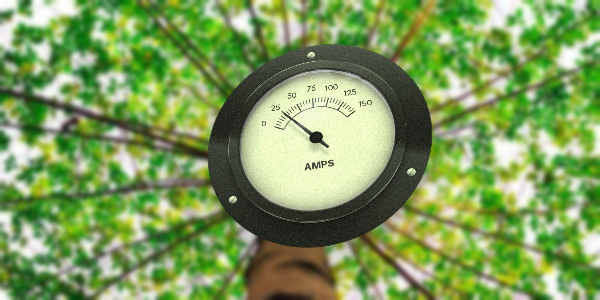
25 A
